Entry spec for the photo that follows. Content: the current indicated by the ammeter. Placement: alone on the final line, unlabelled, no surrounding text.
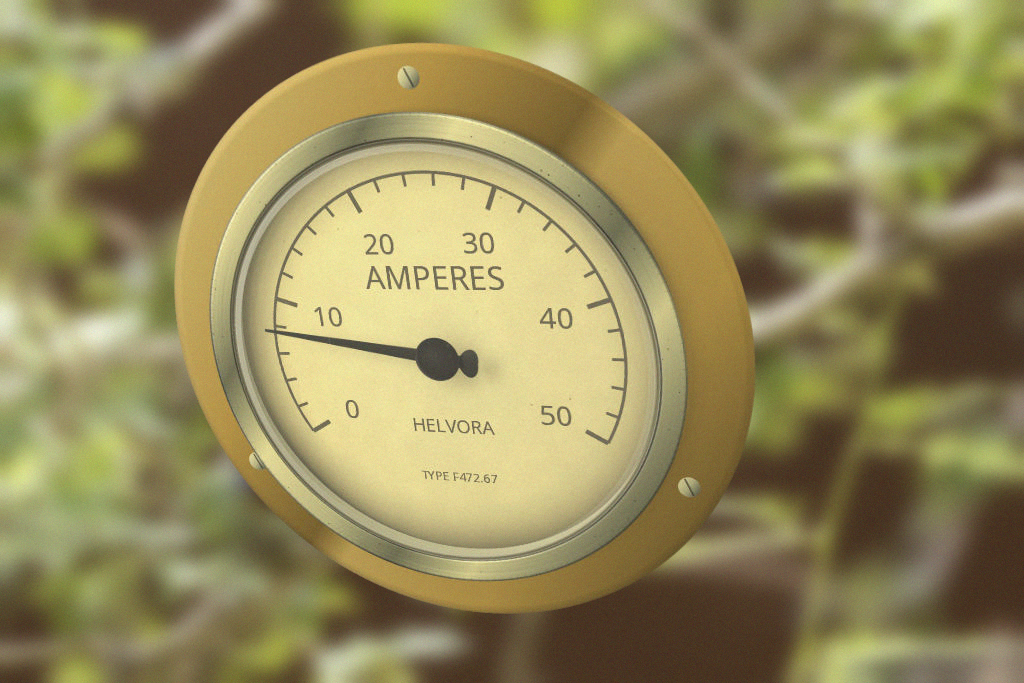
8 A
